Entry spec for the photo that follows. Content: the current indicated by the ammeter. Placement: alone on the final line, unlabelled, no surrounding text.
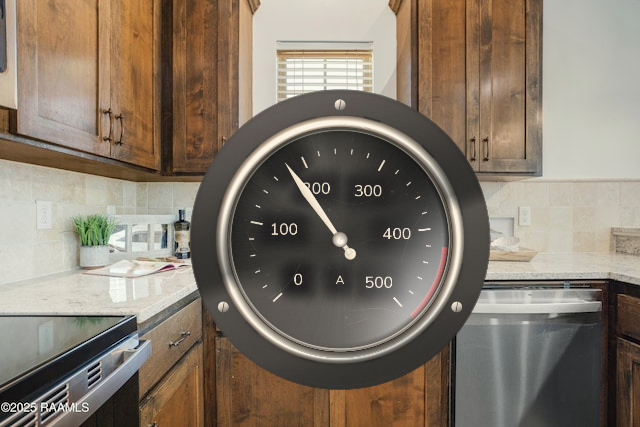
180 A
